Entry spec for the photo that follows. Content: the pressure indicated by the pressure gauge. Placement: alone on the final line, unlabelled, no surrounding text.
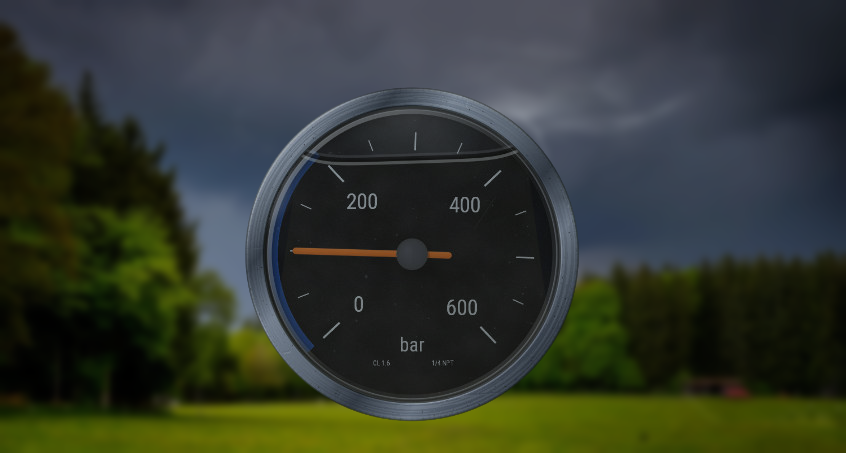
100 bar
